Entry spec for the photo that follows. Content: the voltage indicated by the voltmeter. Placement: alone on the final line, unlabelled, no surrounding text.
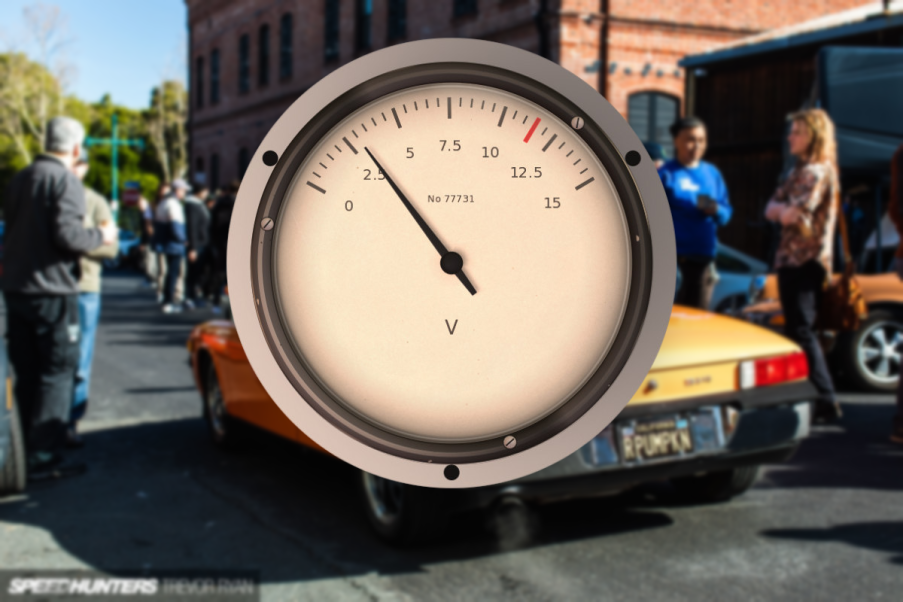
3 V
